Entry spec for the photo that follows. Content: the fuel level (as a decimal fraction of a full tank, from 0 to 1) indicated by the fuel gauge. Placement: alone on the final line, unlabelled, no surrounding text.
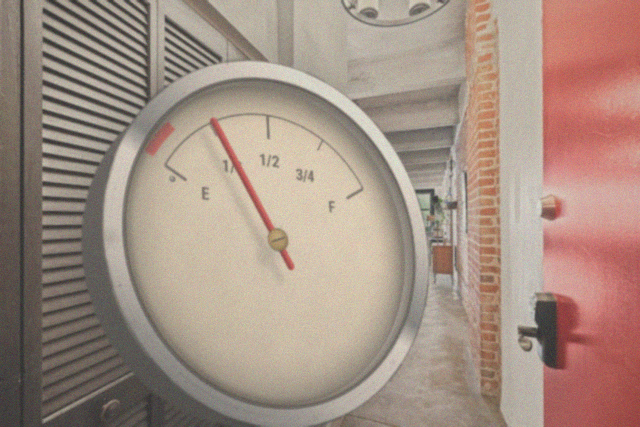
0.25
